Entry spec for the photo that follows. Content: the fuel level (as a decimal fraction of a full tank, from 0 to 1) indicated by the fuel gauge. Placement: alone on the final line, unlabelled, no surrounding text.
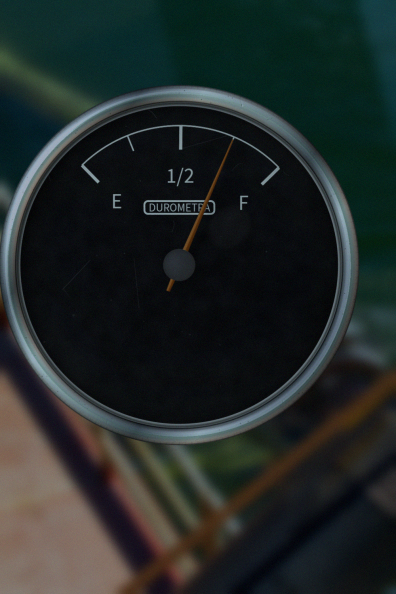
0.75
